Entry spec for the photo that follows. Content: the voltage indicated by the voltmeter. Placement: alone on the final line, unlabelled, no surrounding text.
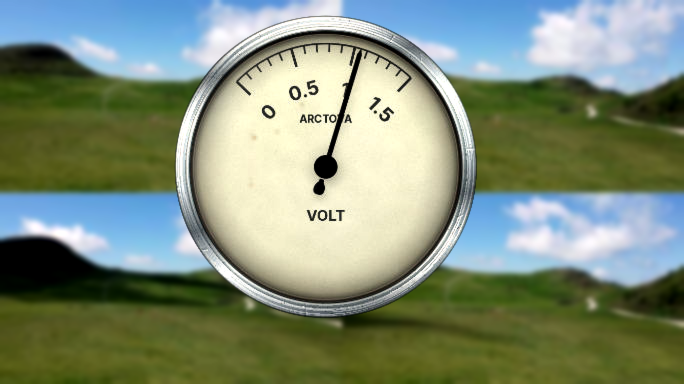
1.05 V
